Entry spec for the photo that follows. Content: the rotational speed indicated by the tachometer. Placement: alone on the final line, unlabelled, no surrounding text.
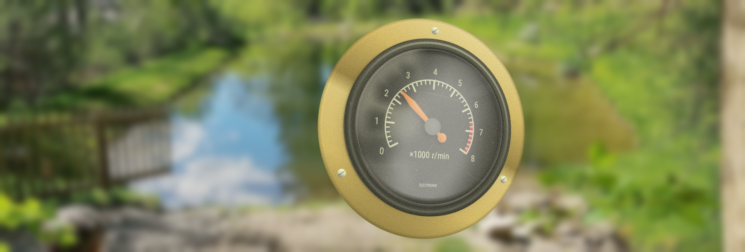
2400 rpm
